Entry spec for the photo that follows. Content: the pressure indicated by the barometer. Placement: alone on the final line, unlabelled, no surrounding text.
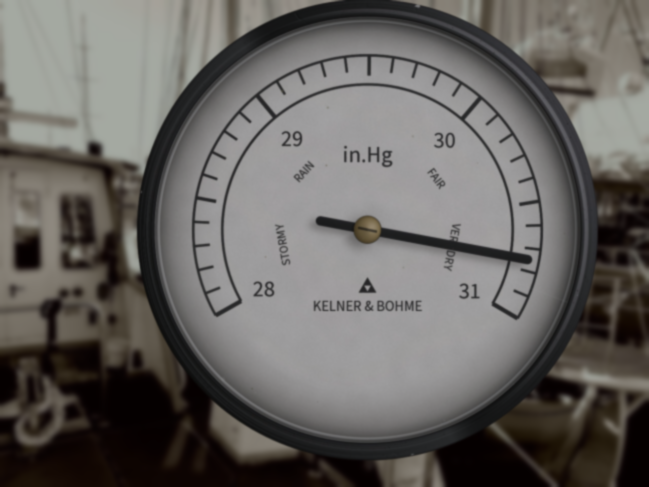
30.75 inHg
